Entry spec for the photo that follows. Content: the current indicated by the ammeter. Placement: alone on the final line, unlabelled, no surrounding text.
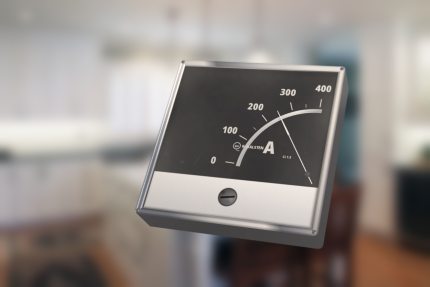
250 A
